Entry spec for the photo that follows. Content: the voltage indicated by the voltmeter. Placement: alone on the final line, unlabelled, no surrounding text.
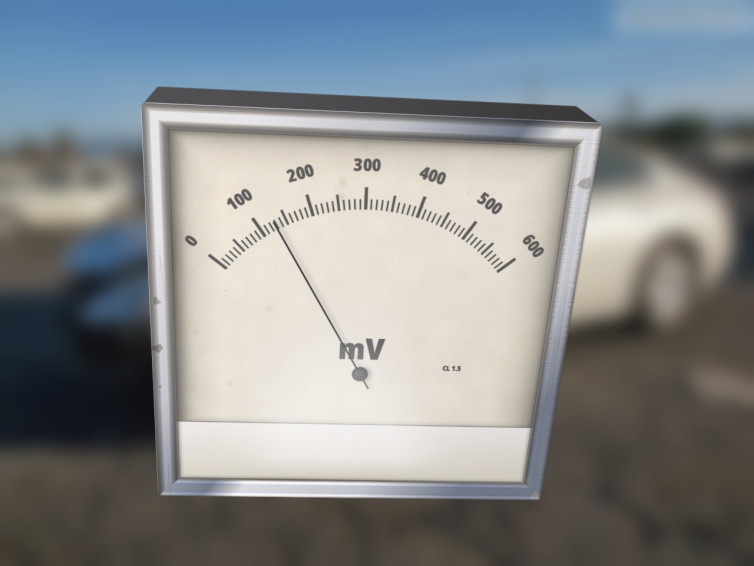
130 mV
